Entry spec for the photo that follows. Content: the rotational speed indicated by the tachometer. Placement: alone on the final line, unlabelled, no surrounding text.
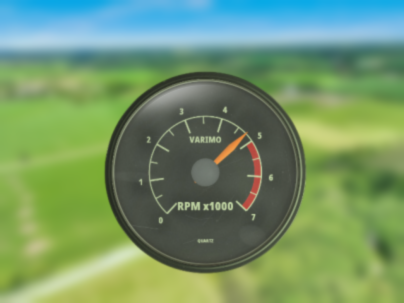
4750 rpm
